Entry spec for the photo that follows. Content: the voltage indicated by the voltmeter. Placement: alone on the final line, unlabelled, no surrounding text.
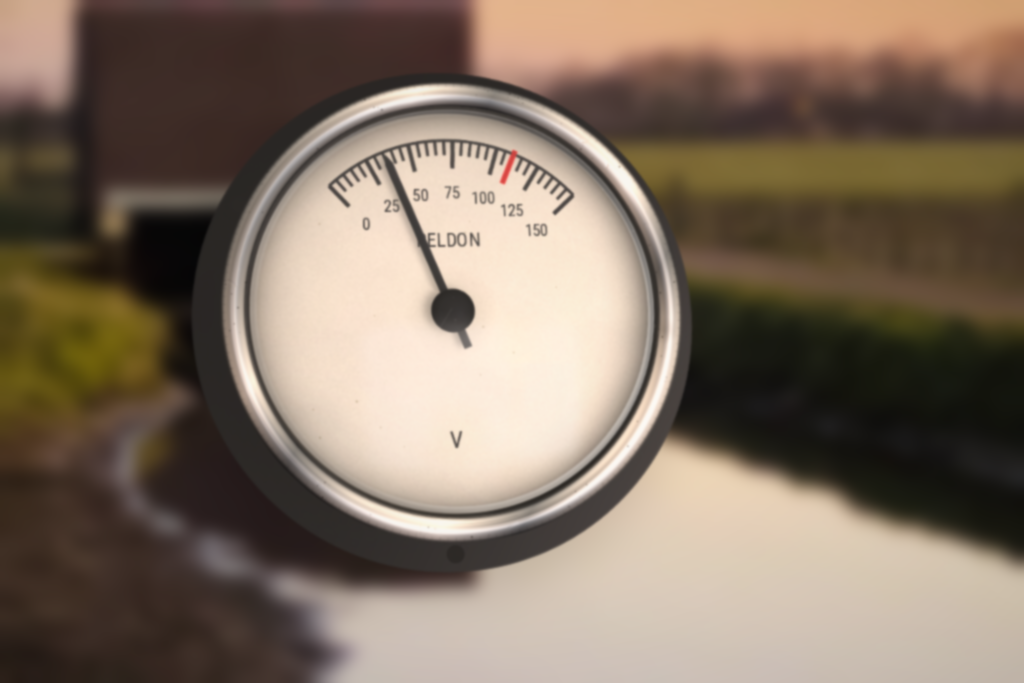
35 V
